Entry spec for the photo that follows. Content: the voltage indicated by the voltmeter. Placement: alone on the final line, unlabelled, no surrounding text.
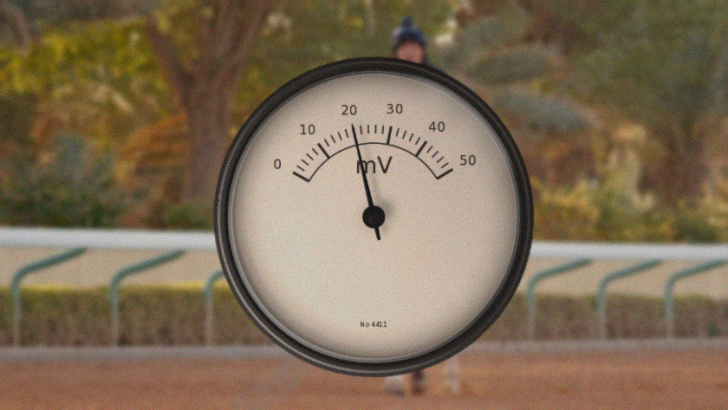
20 mV
